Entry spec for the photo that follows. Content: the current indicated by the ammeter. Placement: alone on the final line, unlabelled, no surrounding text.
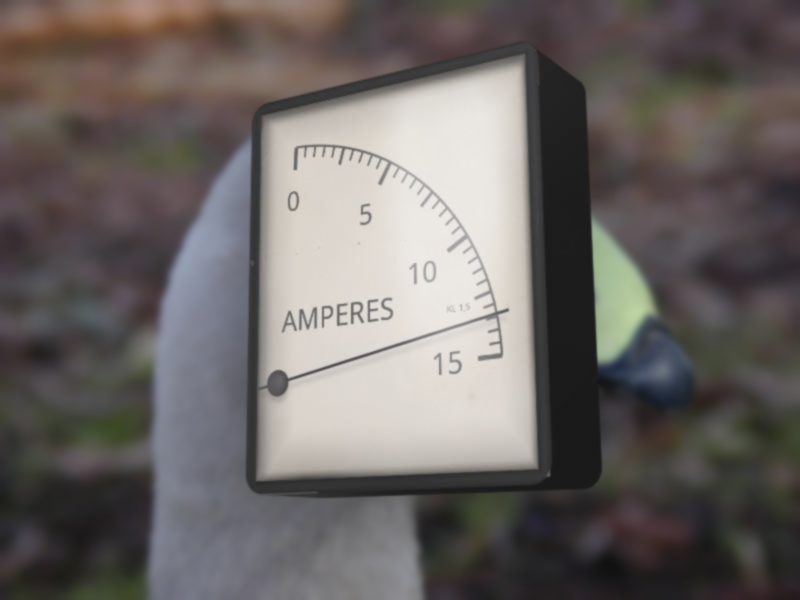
13.5 A
